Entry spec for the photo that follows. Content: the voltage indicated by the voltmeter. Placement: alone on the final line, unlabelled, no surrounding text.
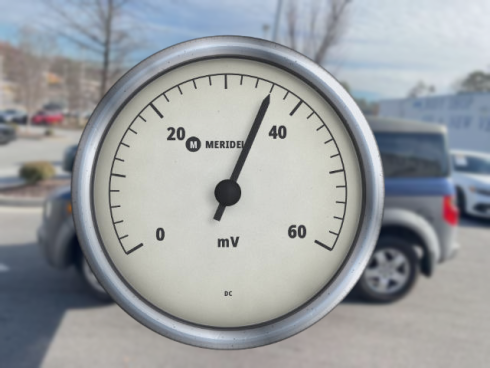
36 mV
